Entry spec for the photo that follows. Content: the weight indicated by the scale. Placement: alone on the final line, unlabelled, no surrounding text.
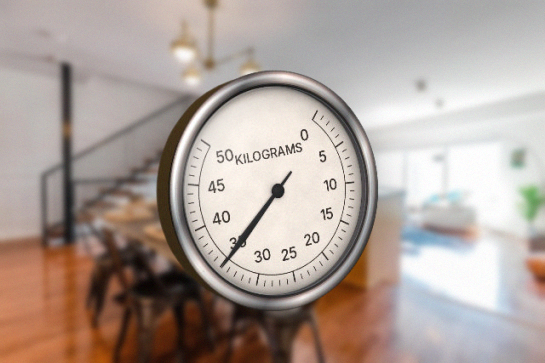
35 kg
